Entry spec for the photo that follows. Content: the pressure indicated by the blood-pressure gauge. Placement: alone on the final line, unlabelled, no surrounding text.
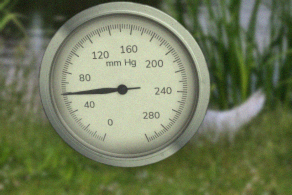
60 mmHg
